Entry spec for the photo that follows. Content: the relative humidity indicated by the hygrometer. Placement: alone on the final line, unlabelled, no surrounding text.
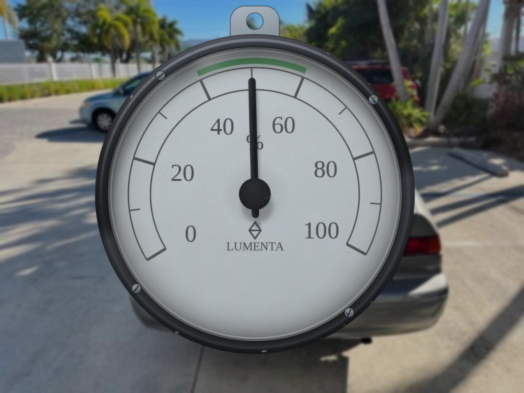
50 %
